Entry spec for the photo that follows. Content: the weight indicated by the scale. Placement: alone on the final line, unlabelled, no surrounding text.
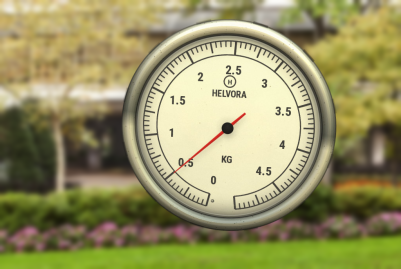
0.5 kg
